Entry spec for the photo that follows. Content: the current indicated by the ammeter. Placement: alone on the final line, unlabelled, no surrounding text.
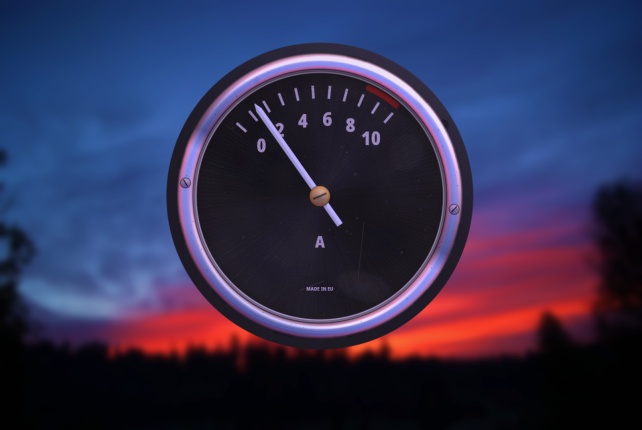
1.5 A
